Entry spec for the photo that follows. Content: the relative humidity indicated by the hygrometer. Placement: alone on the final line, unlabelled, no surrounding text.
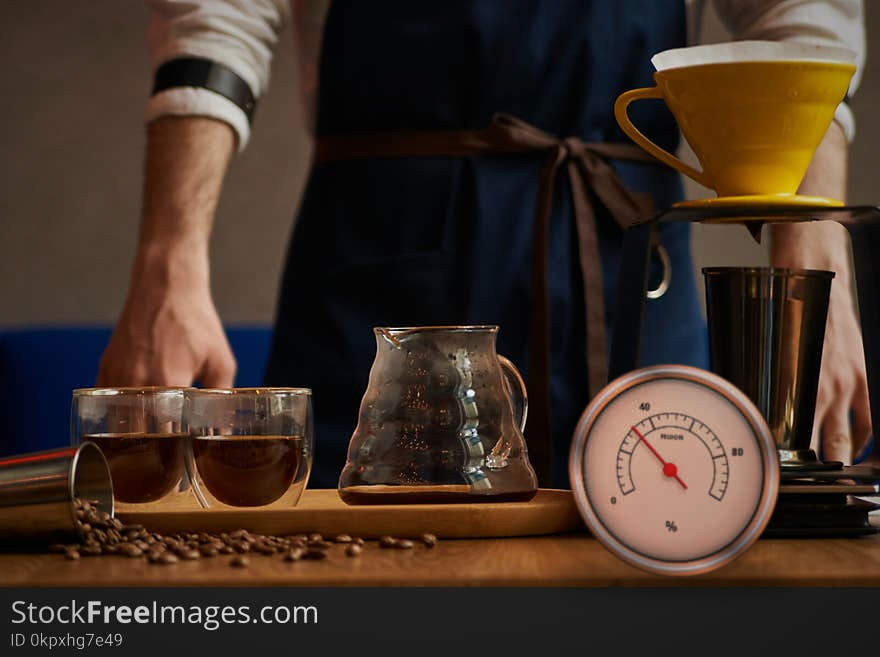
32 %
